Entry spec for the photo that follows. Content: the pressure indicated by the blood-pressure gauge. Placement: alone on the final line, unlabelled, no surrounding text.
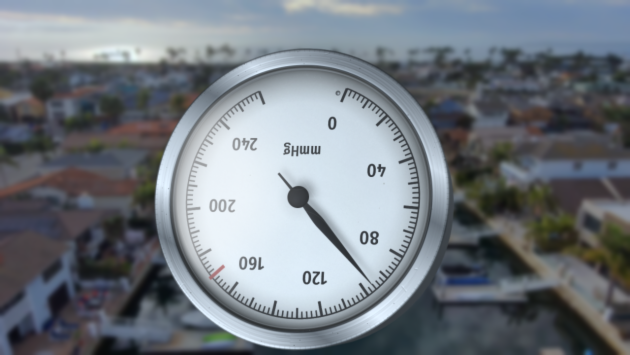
96 mmHg
